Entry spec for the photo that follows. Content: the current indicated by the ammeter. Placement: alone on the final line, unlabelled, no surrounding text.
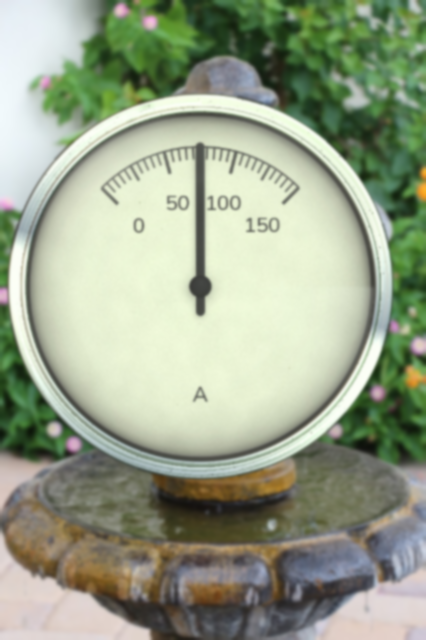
75 A
